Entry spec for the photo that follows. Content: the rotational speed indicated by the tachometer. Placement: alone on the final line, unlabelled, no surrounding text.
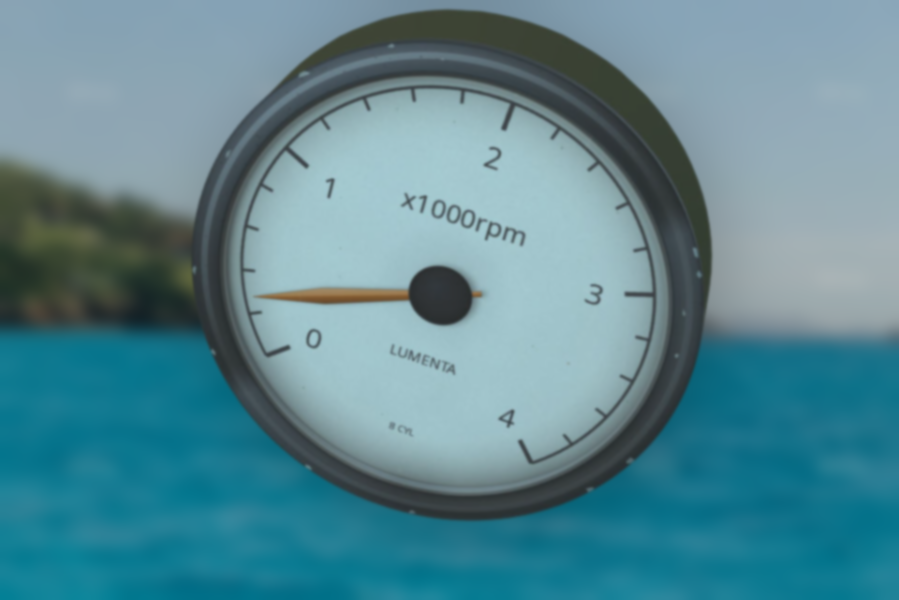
300 rpm
